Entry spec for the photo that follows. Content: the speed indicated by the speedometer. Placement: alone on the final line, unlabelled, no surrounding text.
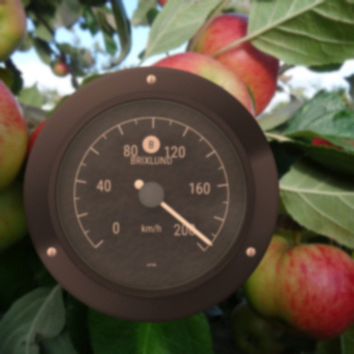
195 km/h
